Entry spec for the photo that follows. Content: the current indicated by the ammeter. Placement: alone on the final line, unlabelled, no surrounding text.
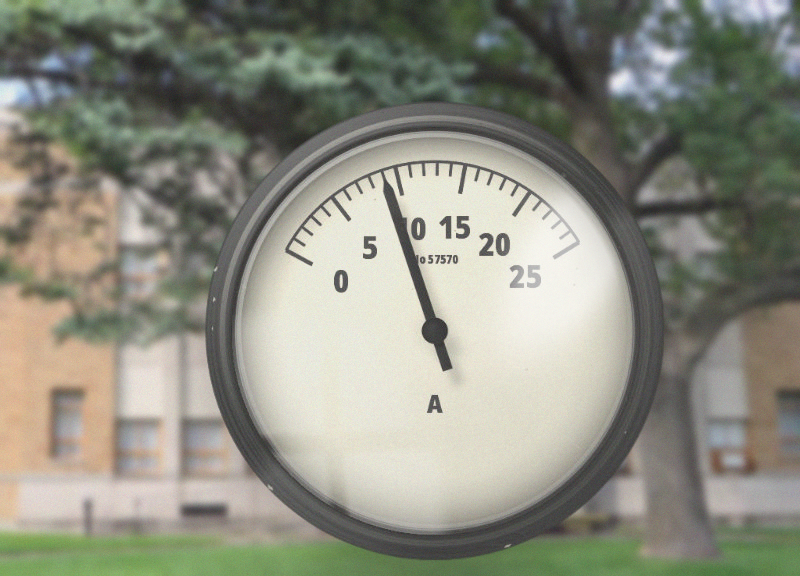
9 A
